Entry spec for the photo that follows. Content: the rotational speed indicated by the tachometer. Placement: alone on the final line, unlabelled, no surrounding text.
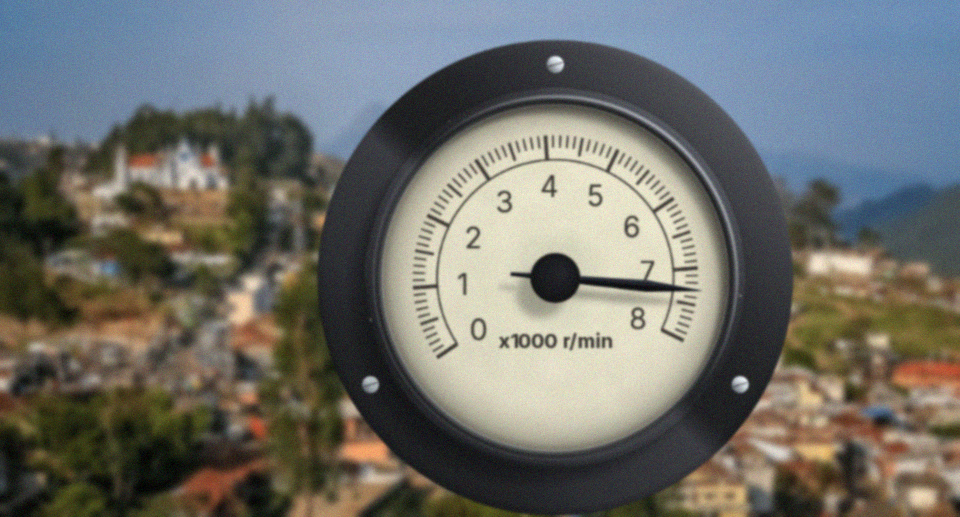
7300 rpm
